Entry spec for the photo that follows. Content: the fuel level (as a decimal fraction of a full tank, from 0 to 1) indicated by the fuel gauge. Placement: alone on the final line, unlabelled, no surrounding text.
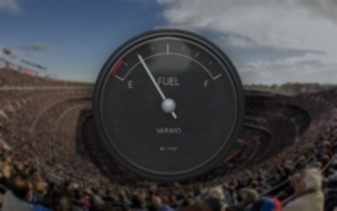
0.25
